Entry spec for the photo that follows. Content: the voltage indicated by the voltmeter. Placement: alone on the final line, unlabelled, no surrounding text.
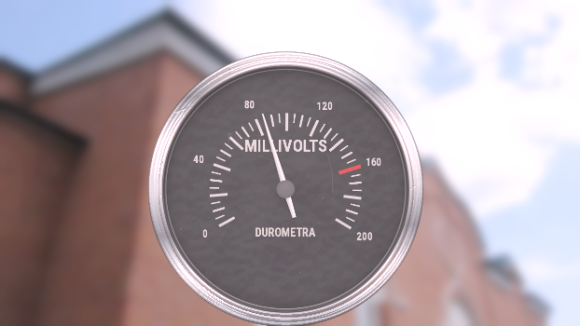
85 mV
